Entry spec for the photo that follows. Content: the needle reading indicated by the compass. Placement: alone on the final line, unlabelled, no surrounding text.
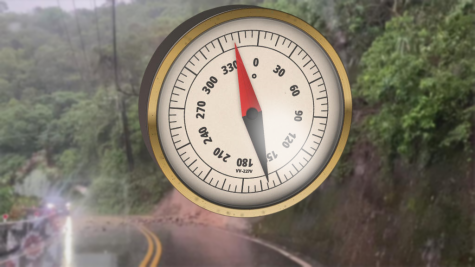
340 °
